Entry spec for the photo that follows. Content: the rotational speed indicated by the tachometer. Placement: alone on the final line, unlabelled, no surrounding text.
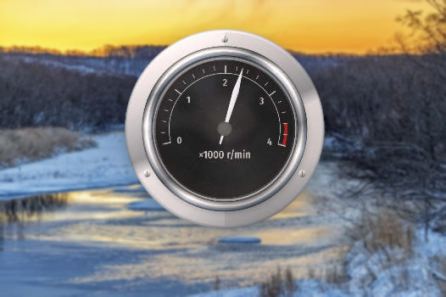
2300 rpm
